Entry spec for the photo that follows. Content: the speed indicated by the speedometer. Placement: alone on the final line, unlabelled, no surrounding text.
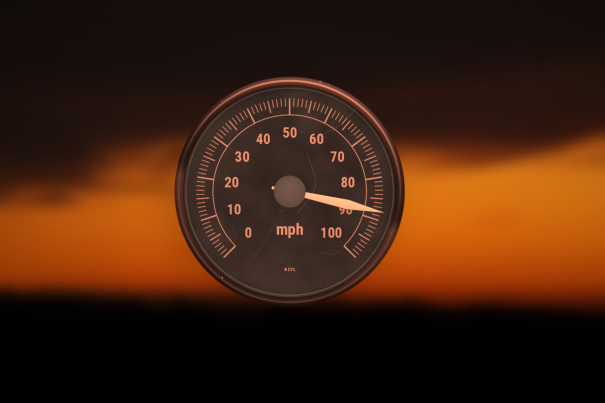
88 mph
